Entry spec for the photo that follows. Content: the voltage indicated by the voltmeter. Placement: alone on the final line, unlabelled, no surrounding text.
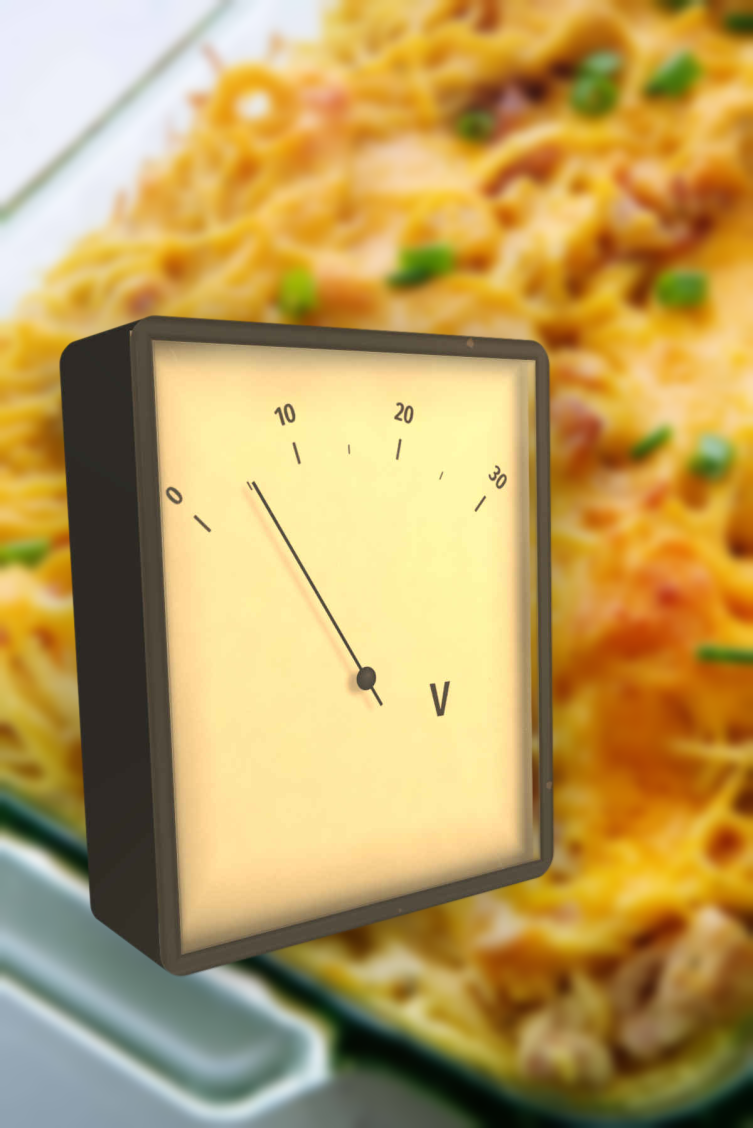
5 V
